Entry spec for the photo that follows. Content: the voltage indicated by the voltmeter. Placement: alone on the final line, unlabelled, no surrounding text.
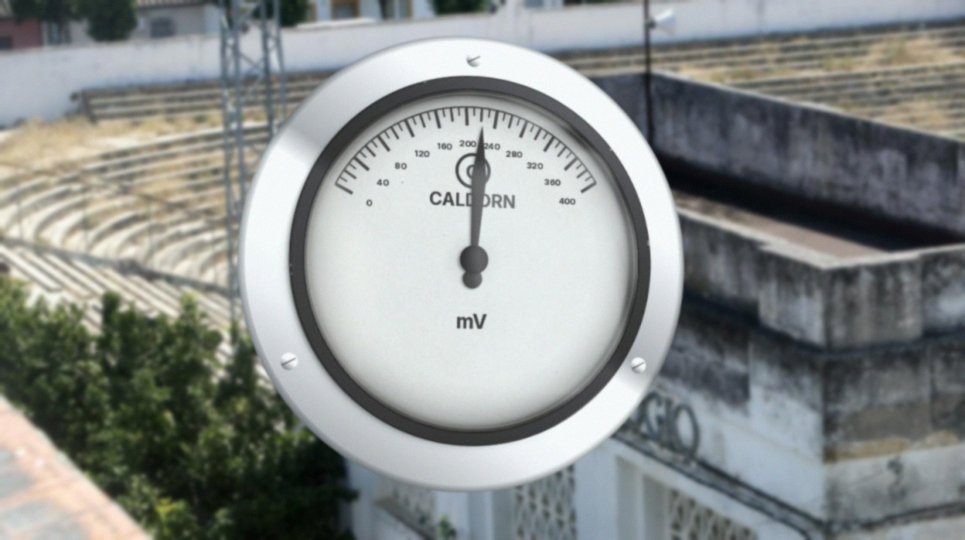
220 mV
